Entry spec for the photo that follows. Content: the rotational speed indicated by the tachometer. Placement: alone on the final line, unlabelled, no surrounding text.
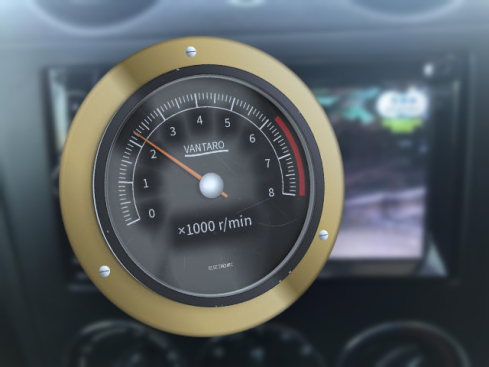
2200 rpm
